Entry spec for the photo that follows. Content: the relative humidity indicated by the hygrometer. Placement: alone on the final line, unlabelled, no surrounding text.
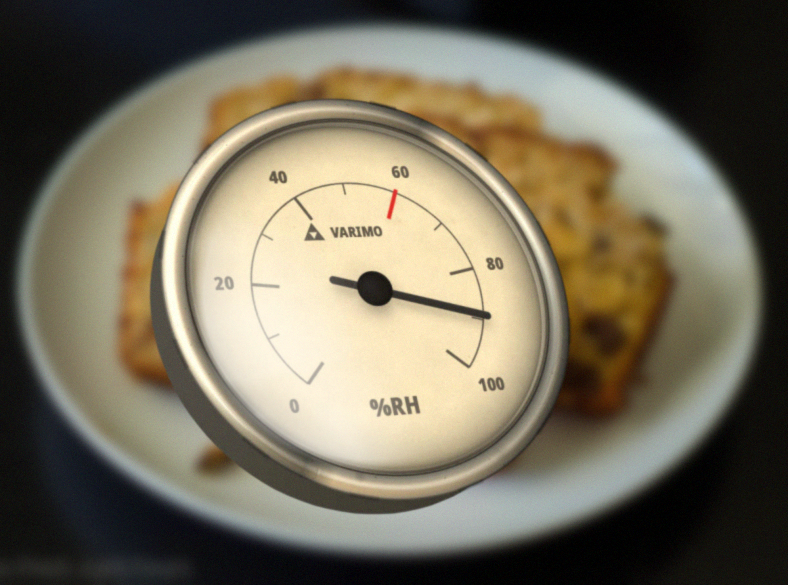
90 %
